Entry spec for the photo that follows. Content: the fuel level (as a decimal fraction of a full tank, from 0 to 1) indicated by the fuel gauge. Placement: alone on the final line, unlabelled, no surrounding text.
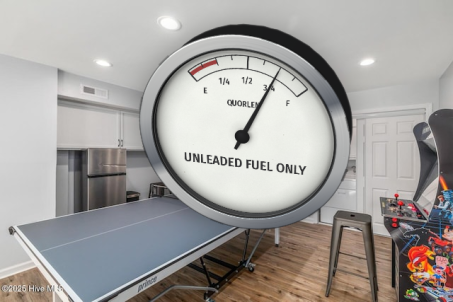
0.75
